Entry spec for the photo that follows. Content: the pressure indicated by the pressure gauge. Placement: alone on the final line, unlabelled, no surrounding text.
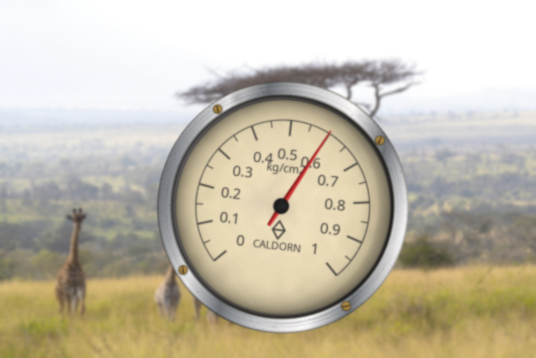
0.6 kg/cm²
